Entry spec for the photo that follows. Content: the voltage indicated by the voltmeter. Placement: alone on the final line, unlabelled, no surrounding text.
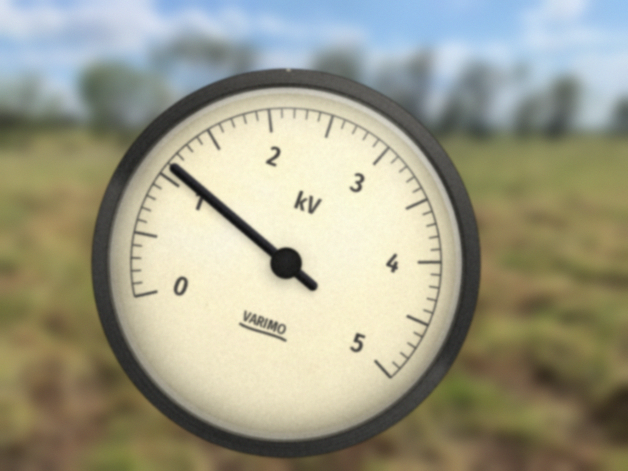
1.1 kV
